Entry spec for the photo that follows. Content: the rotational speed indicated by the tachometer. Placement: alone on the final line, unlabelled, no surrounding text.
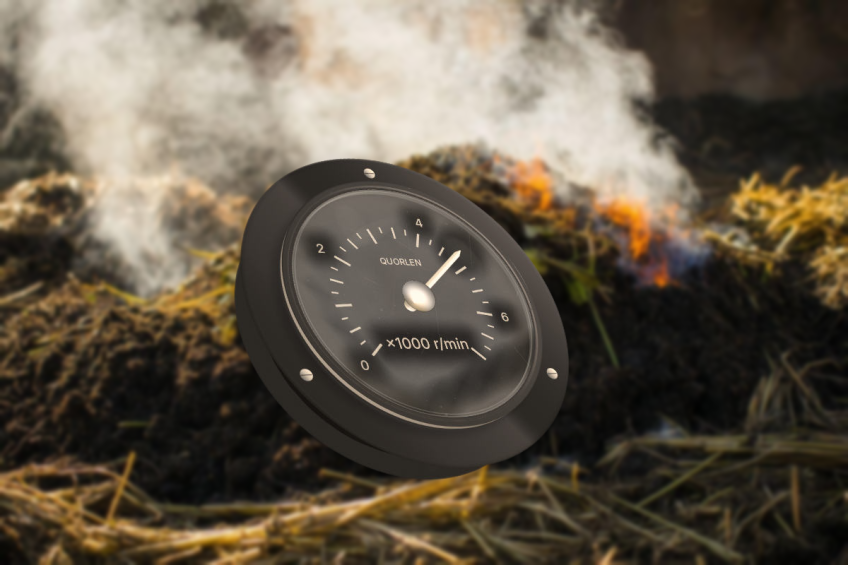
4750 rpm
